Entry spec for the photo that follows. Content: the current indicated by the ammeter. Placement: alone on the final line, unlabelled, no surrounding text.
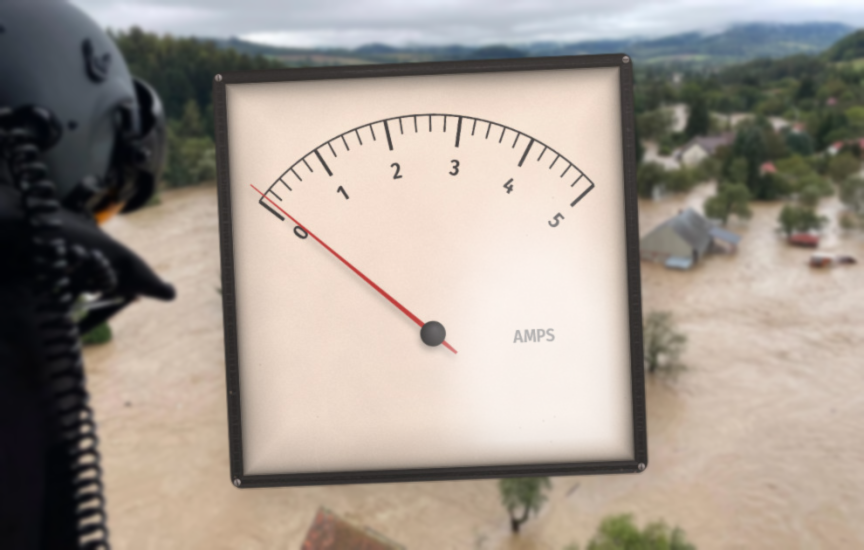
0.1 A
